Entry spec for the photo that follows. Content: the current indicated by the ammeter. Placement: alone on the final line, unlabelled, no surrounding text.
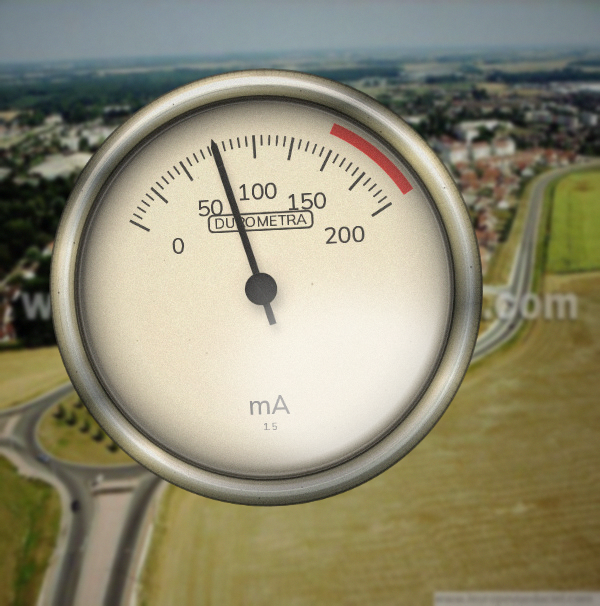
75 mA
